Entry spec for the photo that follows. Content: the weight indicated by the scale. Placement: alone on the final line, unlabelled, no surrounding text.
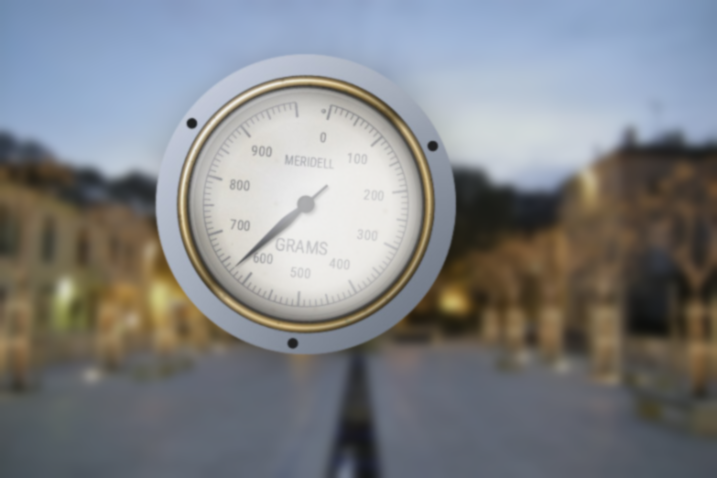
630 g
